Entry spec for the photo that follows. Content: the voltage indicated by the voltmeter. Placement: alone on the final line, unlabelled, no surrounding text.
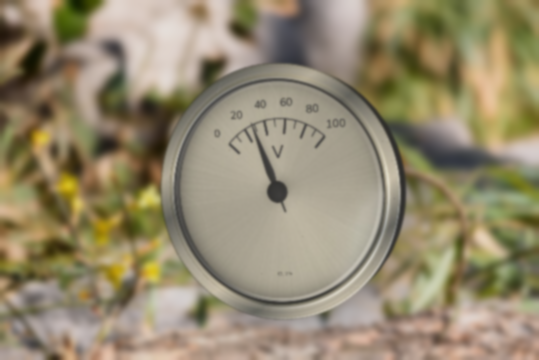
30 V
